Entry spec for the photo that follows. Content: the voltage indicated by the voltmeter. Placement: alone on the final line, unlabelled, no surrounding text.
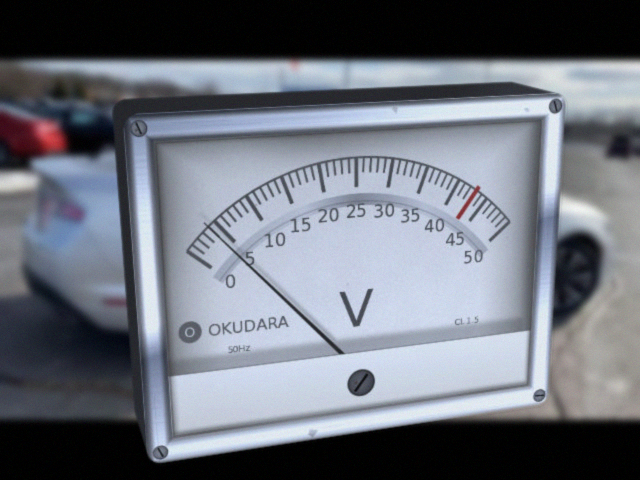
4 V
